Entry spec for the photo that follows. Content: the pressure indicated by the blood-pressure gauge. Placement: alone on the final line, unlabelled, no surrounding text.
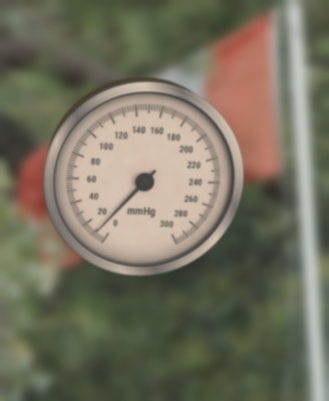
10 mmHg
